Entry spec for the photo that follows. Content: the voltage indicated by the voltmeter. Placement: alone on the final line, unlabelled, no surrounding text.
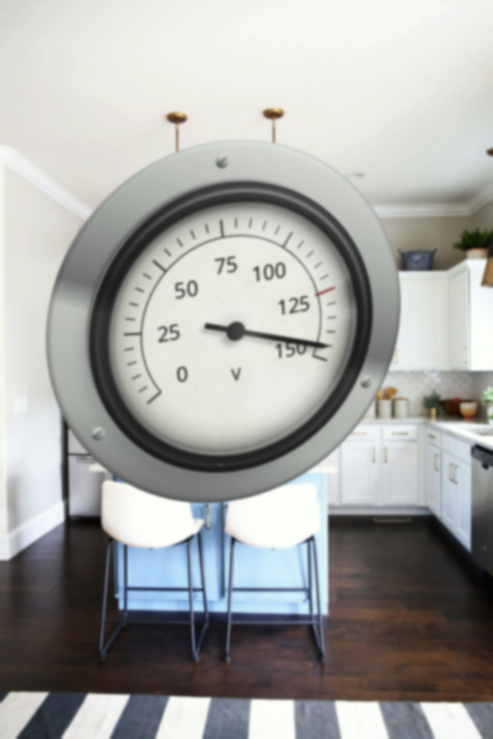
145 V
